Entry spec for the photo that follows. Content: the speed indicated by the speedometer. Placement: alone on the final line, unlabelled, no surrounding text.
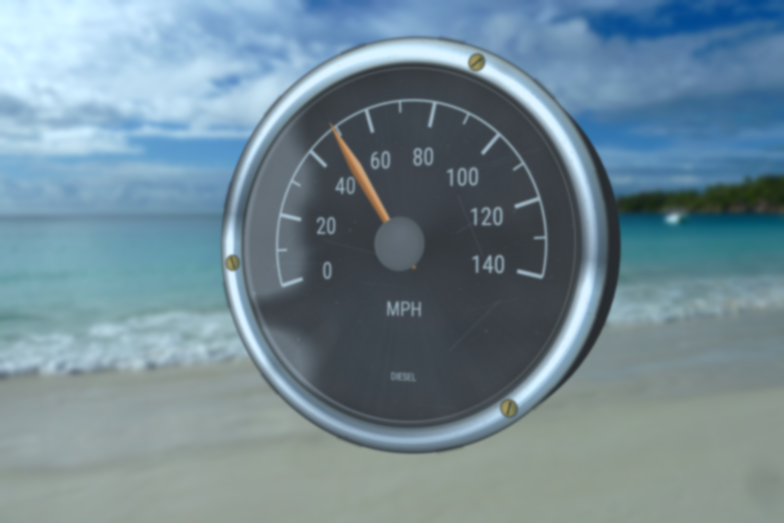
50 mph
